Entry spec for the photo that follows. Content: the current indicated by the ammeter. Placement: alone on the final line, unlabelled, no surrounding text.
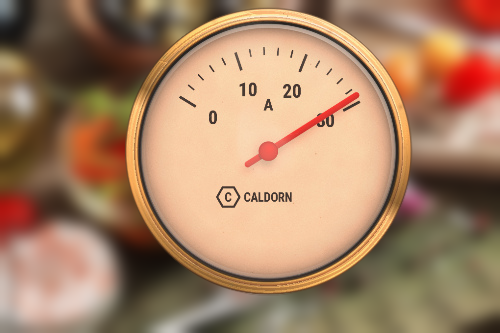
29 A
